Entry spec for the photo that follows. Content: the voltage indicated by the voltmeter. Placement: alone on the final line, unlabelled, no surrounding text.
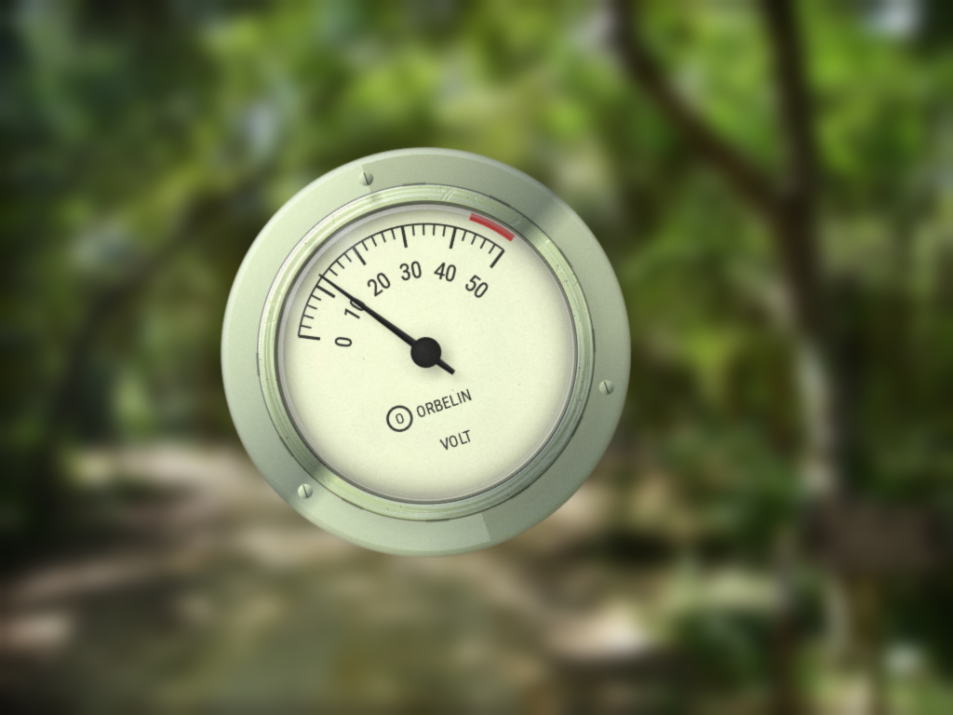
12 V
